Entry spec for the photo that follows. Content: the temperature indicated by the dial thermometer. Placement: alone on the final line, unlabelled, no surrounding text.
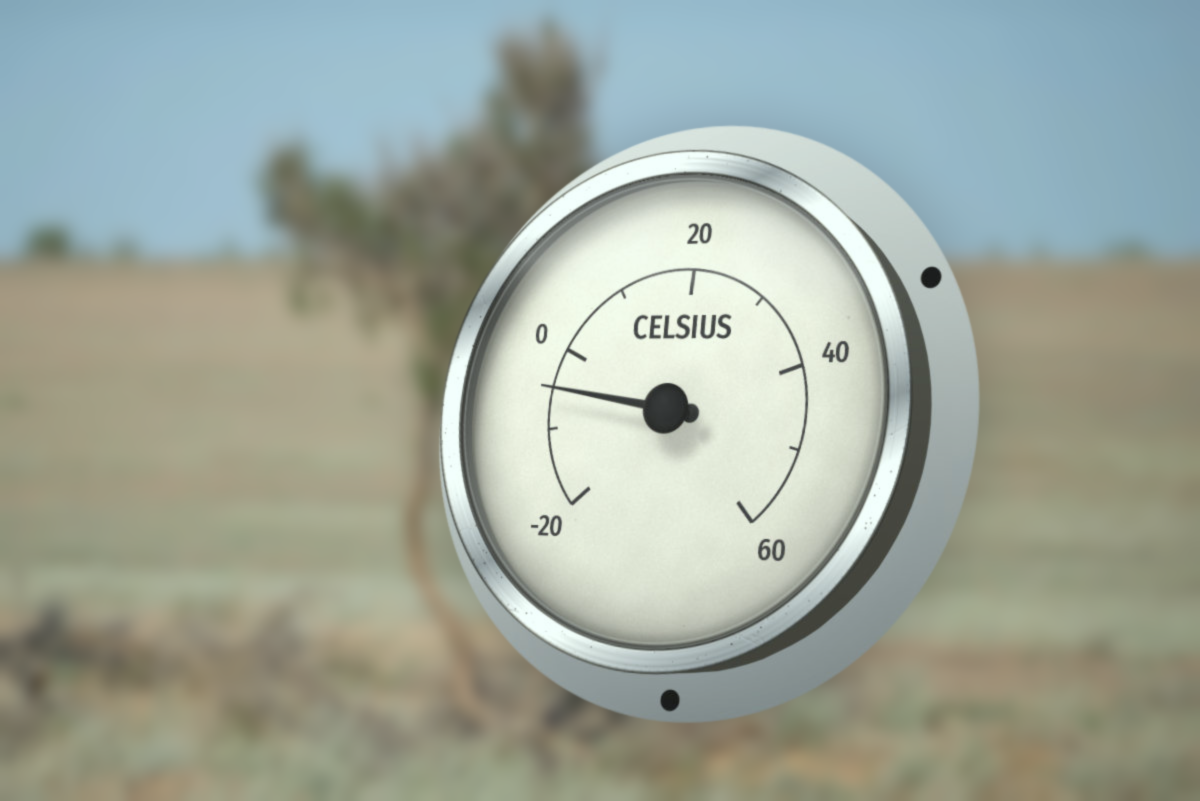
-5 °C
